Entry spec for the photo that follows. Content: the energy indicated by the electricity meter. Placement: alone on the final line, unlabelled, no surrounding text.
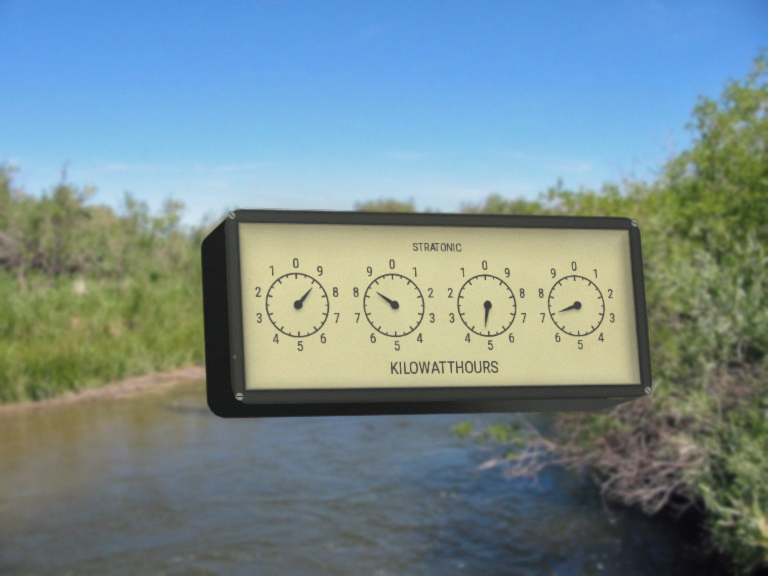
8847 kWh
